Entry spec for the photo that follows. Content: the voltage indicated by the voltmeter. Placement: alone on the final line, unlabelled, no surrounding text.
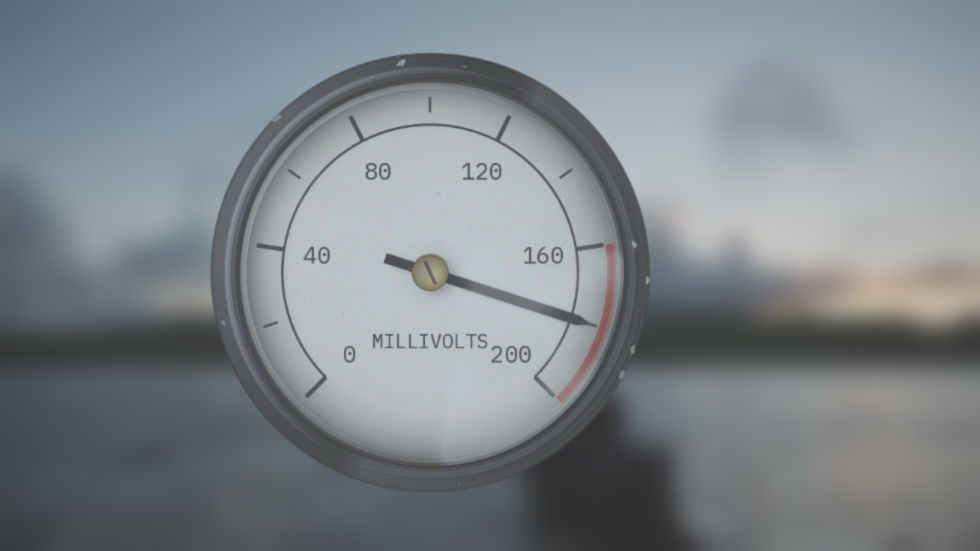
180 mV
